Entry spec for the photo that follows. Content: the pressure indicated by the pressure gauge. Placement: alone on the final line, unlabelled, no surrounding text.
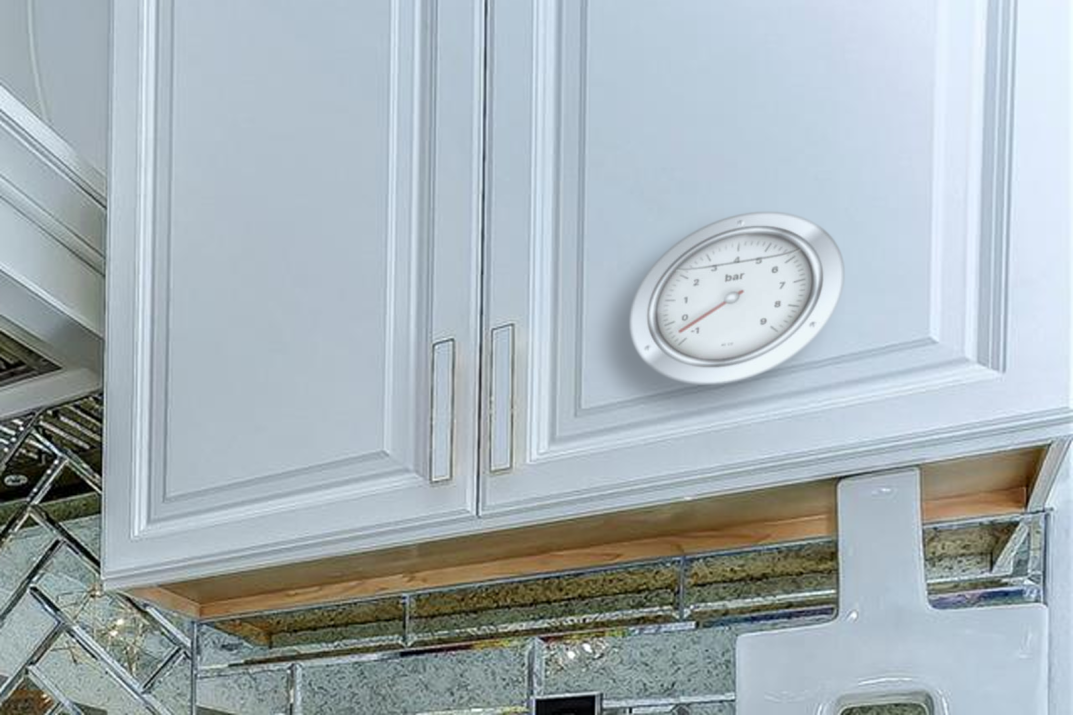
-0.6 bar
